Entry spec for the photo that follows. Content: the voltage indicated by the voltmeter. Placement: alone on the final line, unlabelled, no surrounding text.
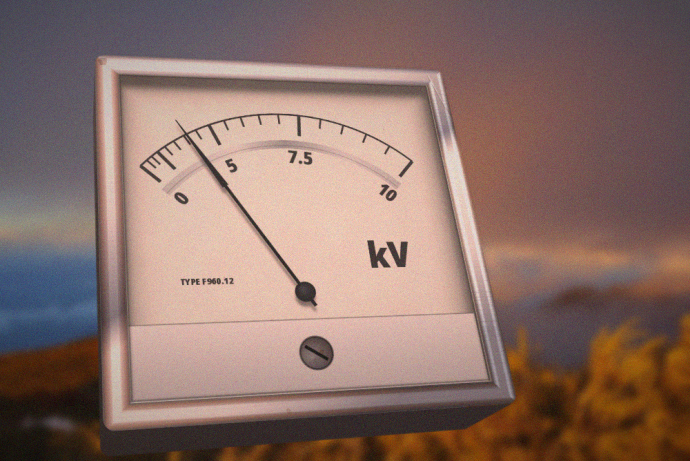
4 kV
